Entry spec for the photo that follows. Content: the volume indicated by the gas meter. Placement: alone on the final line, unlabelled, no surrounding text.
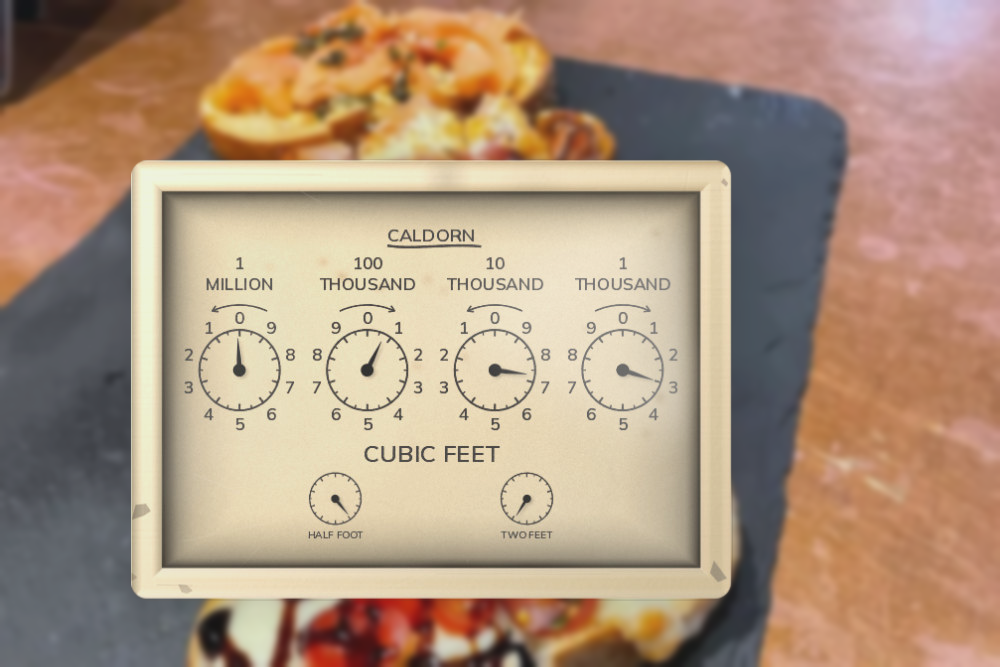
7300 ft³
